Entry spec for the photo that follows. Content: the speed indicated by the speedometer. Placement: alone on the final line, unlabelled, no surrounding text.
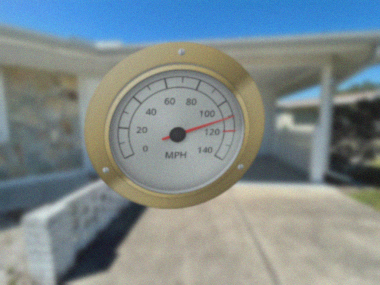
110 mph
